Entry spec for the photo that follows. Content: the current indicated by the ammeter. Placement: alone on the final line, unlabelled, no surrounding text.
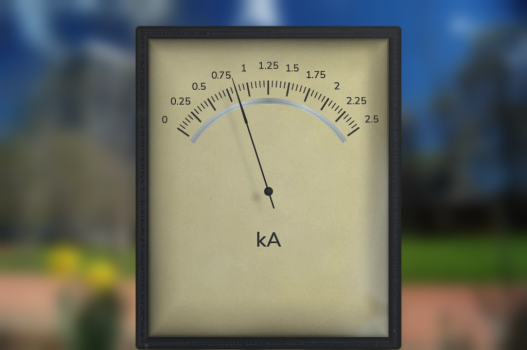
0.85 kA
